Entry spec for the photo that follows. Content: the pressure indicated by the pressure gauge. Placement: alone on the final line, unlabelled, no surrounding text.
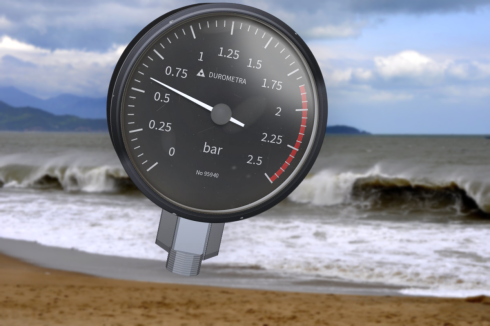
0.6 bar
